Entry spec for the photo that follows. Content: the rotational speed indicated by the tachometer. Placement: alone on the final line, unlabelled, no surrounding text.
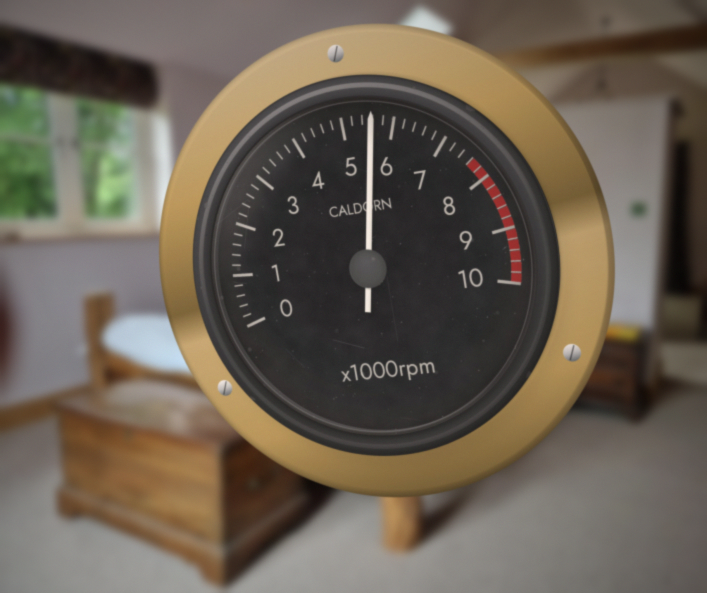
5600 rpm
